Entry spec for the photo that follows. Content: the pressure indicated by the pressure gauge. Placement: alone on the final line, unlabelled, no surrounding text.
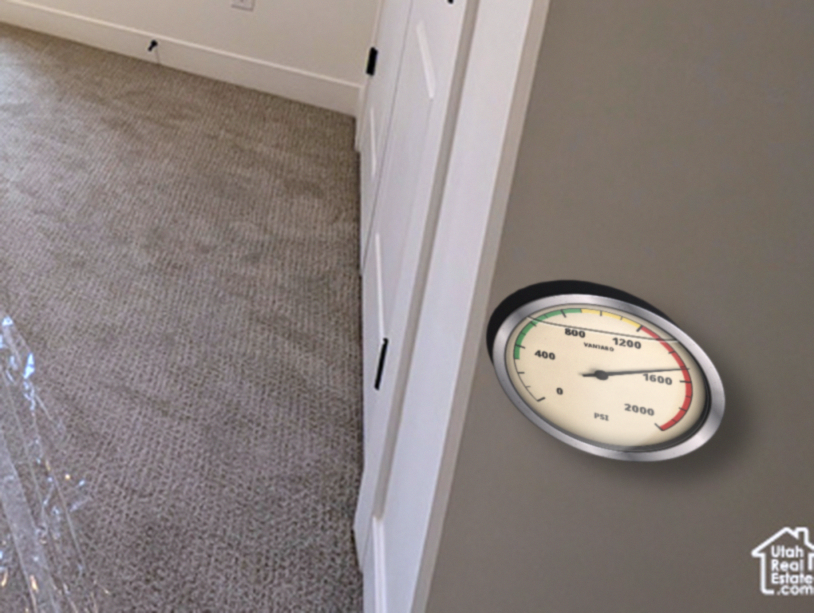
1500 psi
